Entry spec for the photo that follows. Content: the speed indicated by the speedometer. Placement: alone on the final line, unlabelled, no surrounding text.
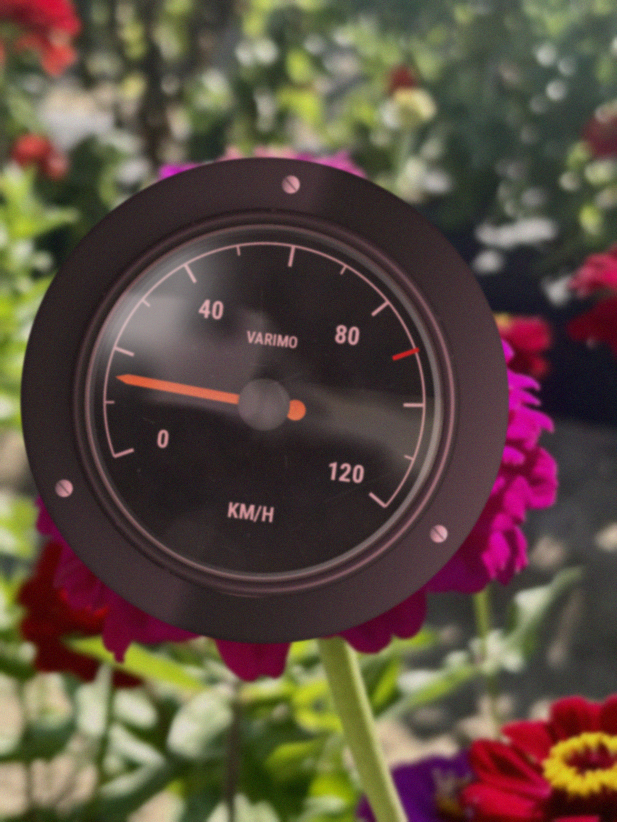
15 km/h
